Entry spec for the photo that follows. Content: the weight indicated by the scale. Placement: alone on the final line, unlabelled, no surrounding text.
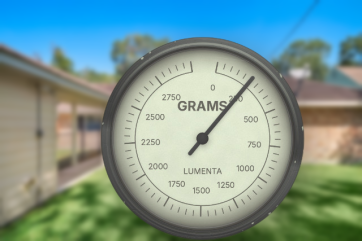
250 g
